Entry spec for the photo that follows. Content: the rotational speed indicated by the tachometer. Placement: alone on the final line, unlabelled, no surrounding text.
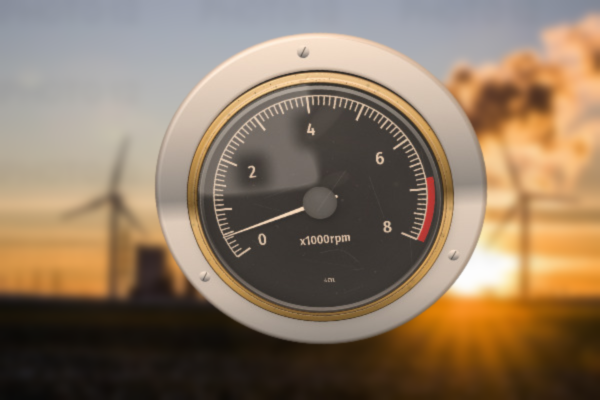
500 rpm
